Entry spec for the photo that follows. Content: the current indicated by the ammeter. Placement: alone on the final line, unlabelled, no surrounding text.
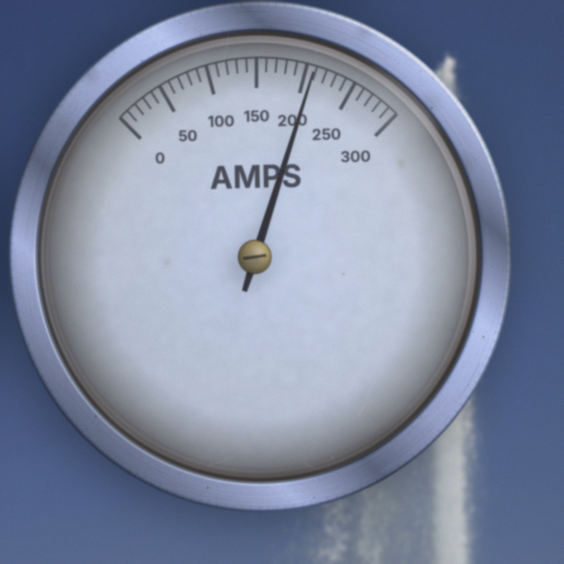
210 A
